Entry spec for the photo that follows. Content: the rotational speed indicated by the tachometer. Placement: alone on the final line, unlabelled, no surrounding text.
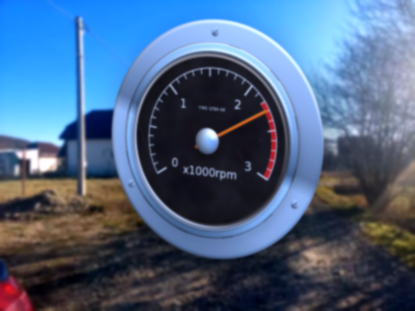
2300 rpm
